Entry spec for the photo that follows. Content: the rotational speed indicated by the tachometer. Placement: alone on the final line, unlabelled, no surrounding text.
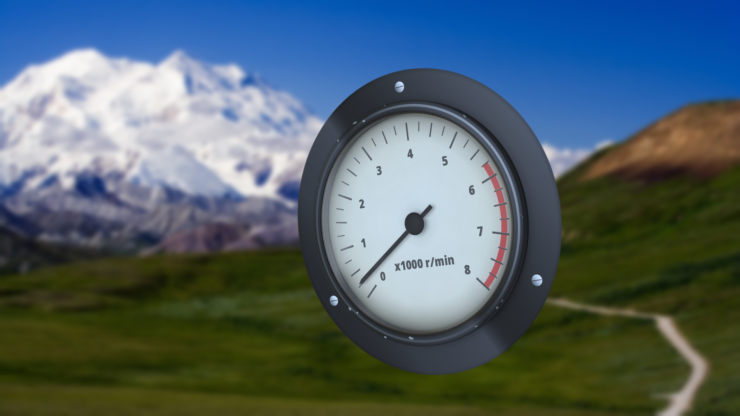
250 rpm
